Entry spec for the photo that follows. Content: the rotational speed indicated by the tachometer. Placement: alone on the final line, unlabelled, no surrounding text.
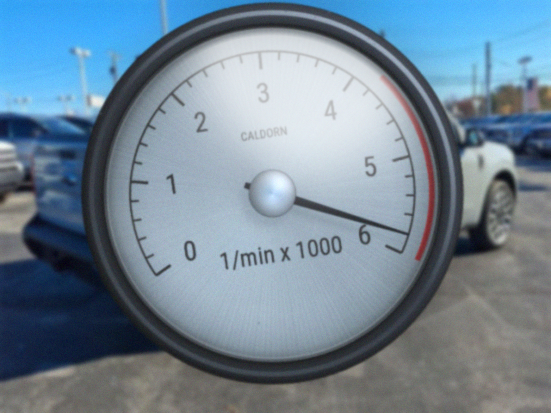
5800 rpm
